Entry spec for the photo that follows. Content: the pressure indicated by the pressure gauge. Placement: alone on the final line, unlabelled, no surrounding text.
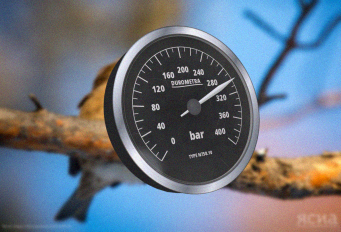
300 bar
